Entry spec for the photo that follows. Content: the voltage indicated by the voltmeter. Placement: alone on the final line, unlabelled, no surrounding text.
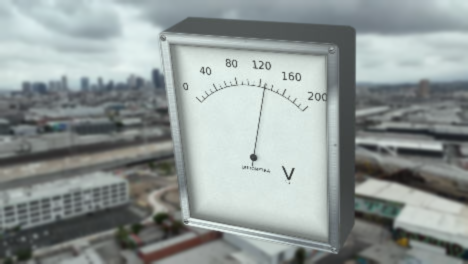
130 V
